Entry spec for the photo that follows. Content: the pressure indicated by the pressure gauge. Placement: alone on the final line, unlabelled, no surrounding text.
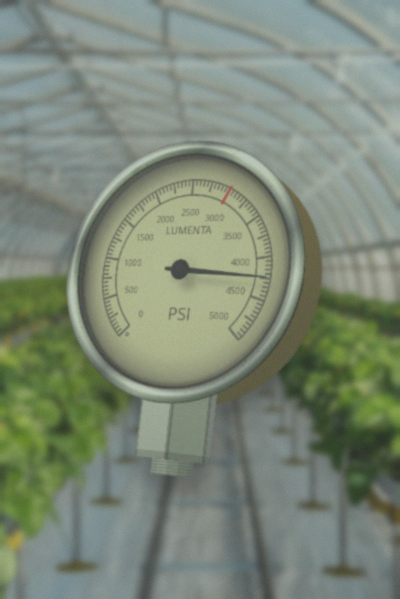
4250 psi
